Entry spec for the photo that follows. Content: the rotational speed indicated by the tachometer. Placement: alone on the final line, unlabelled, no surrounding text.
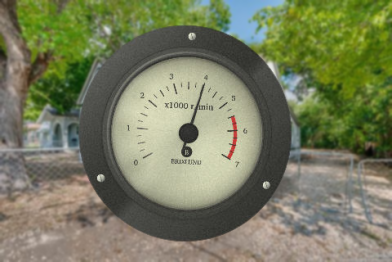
4000 rpm
